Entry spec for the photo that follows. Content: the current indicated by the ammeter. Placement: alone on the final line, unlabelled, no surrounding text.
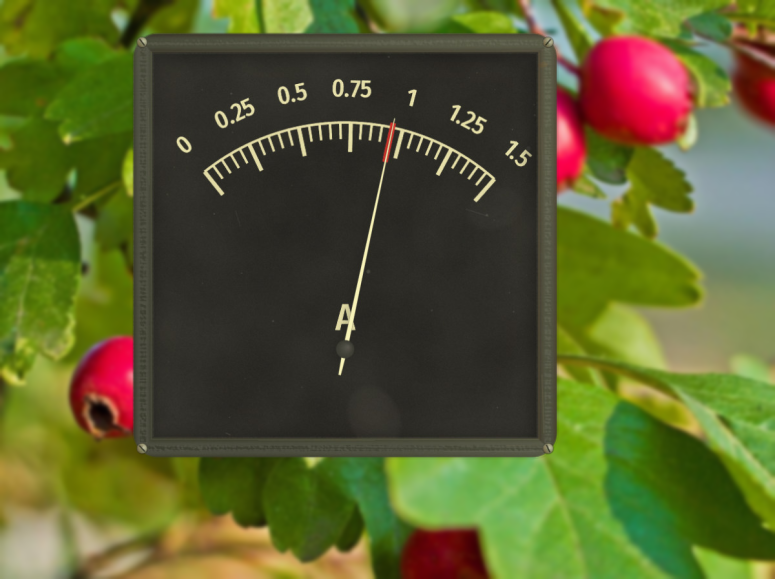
0.95 A
